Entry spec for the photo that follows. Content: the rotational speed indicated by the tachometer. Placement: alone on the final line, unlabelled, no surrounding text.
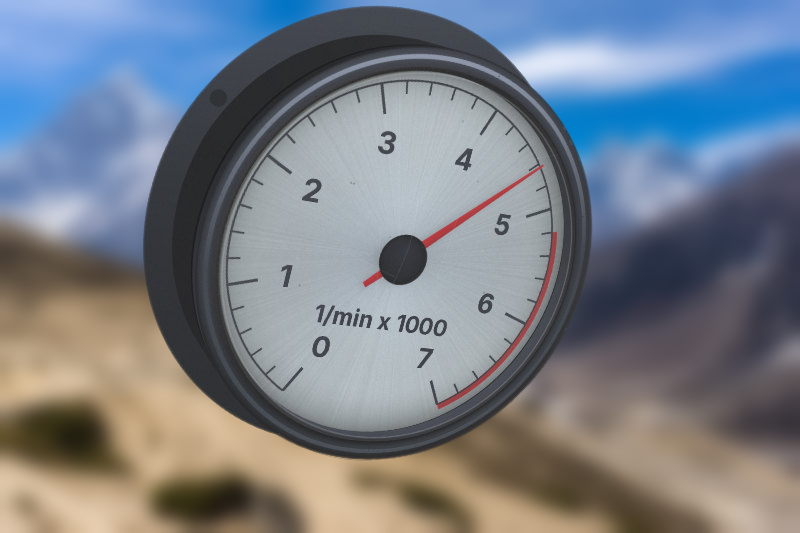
4600 rpm
